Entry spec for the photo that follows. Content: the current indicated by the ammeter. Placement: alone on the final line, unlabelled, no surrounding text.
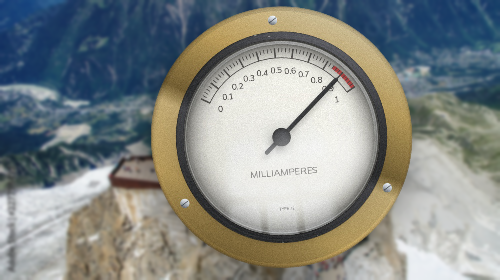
0.9 mA
